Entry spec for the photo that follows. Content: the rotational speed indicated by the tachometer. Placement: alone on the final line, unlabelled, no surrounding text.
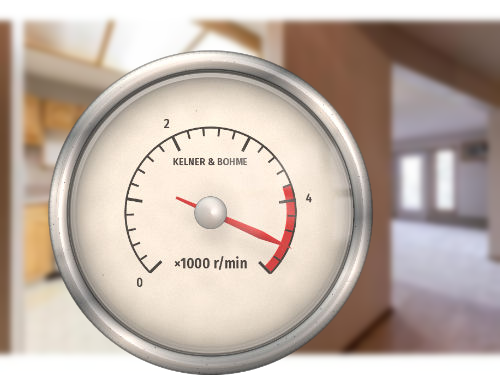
4600 rpm
